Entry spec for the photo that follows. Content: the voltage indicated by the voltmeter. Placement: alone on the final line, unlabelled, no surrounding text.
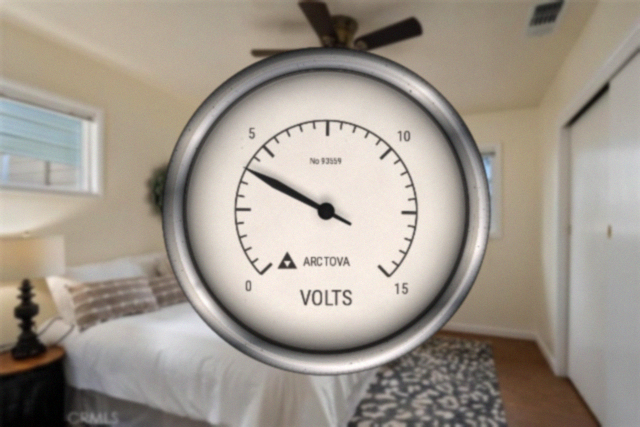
4 V
